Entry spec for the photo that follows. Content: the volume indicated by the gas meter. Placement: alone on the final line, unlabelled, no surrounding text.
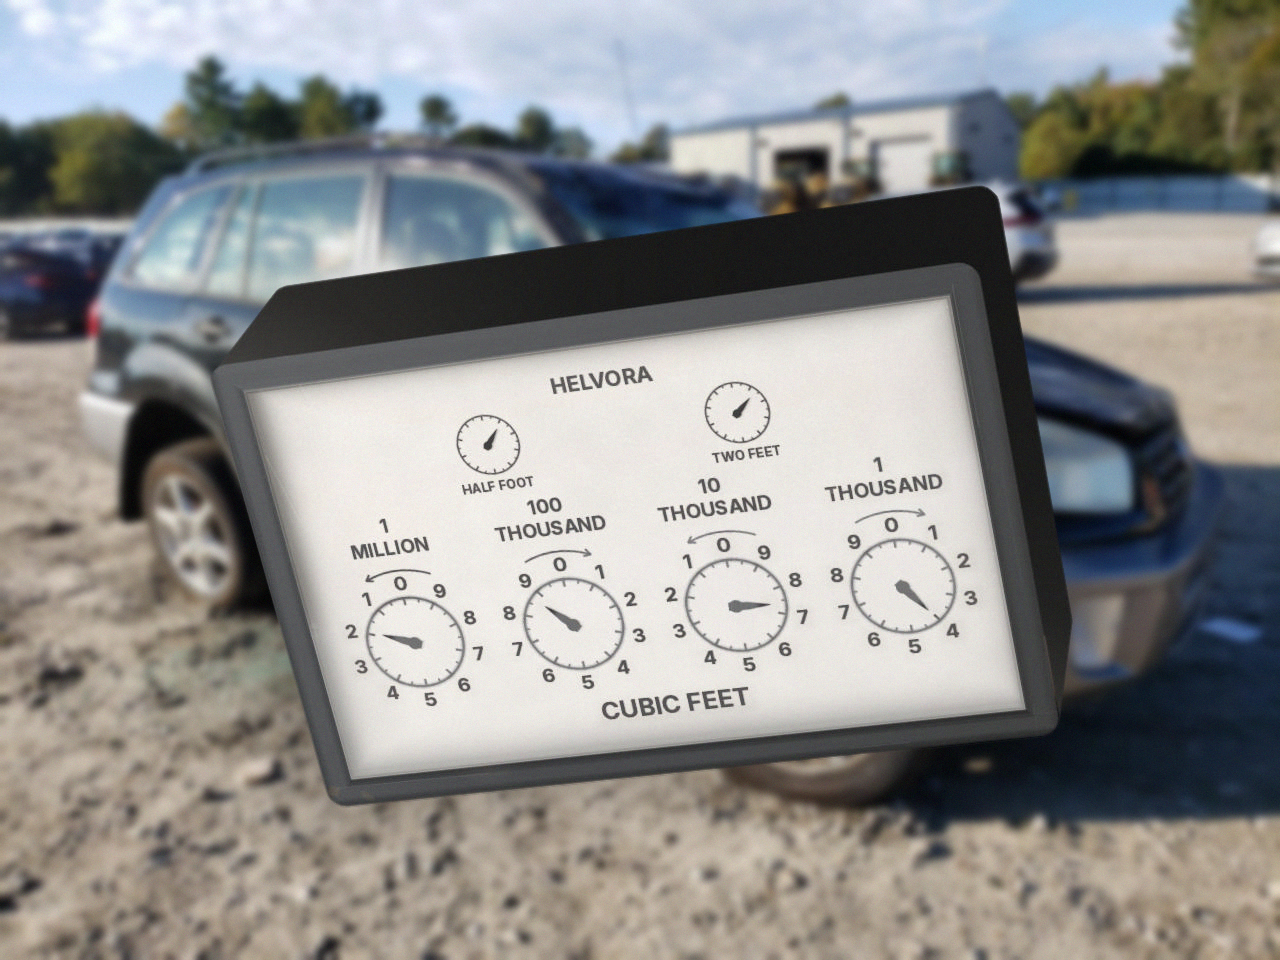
187400 ft³
